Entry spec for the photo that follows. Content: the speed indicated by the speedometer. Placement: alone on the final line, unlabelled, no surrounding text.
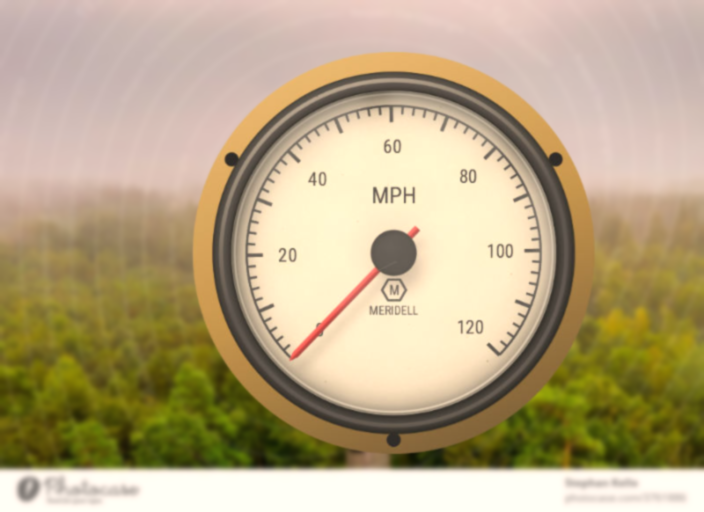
0 mph
